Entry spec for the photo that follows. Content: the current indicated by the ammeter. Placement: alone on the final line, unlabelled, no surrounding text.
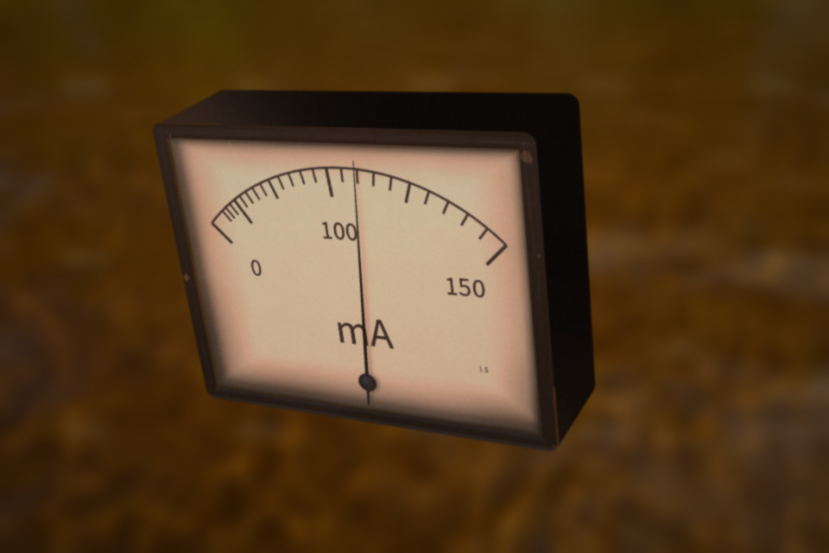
110 mA
